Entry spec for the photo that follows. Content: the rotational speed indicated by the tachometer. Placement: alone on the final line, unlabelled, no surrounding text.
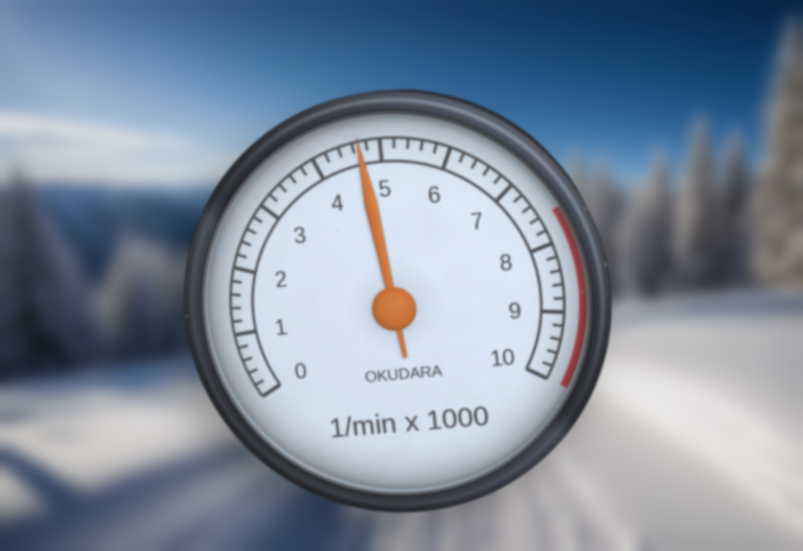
4700 rpm
